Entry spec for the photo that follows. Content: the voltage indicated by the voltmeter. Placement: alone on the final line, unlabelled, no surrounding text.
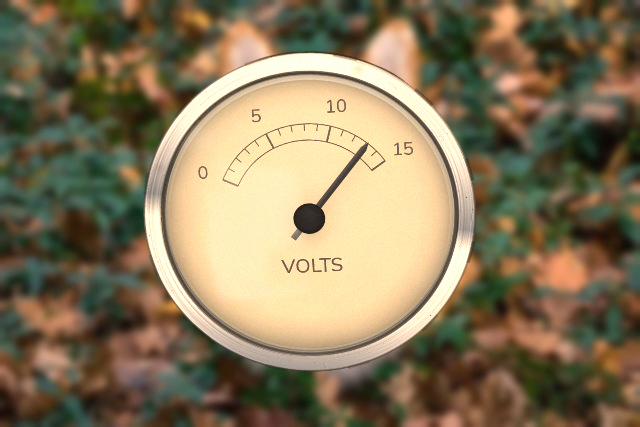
13 V
